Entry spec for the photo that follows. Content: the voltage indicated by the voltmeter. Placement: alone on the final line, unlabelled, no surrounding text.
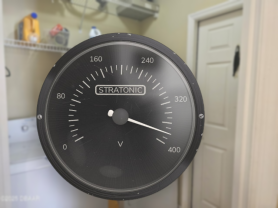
380 V
